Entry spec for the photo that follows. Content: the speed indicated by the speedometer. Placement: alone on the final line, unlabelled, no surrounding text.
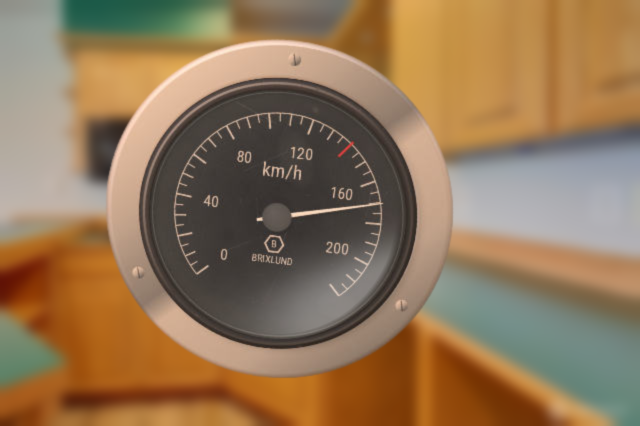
170 km/h
